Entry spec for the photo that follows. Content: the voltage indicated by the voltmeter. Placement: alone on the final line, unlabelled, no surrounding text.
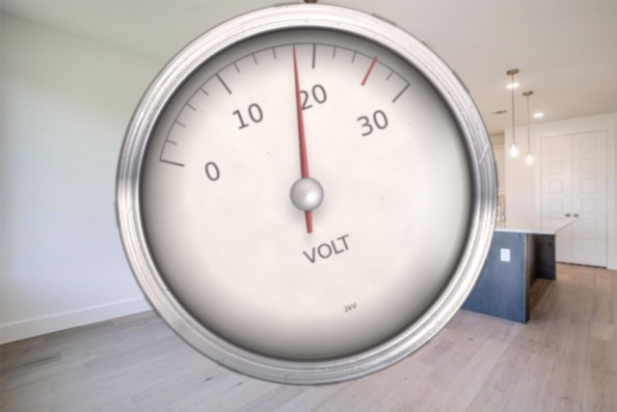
18 V
